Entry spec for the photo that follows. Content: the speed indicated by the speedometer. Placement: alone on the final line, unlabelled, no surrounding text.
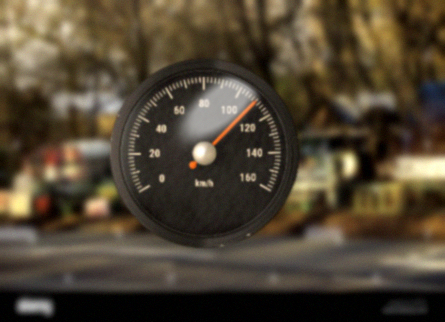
110 km/h
